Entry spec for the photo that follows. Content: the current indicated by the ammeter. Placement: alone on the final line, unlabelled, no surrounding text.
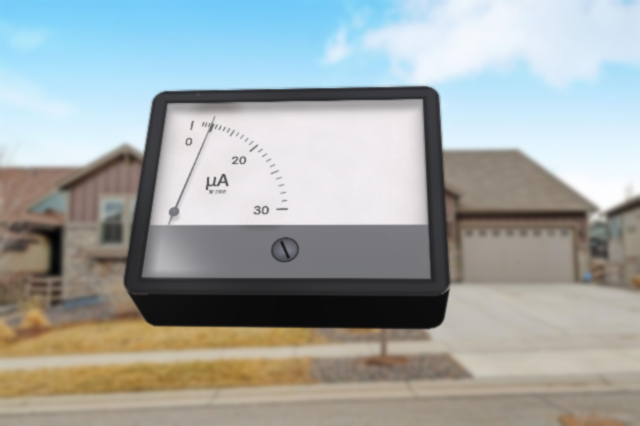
10 µA
